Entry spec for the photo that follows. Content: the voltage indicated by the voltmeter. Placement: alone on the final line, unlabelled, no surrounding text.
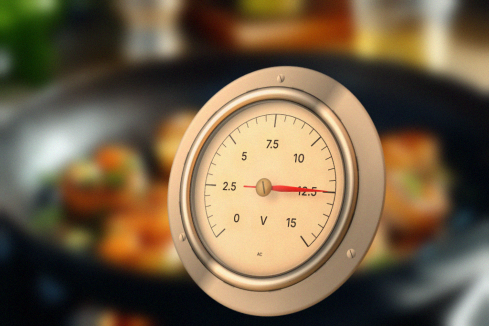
12.5 V
